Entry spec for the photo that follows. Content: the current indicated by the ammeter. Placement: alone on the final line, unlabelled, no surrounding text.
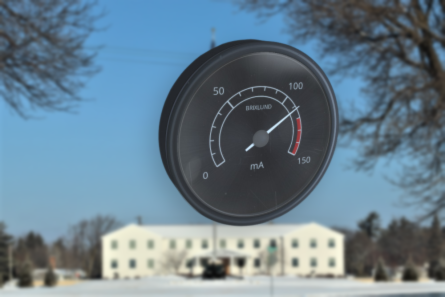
110 mA
